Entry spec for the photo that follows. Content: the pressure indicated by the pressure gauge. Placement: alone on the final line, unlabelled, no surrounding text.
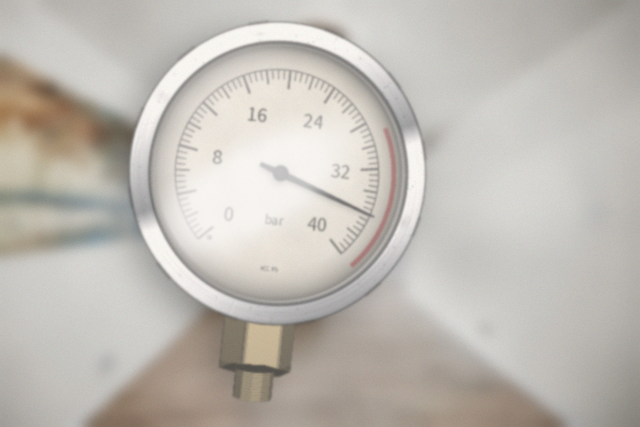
36 bar
